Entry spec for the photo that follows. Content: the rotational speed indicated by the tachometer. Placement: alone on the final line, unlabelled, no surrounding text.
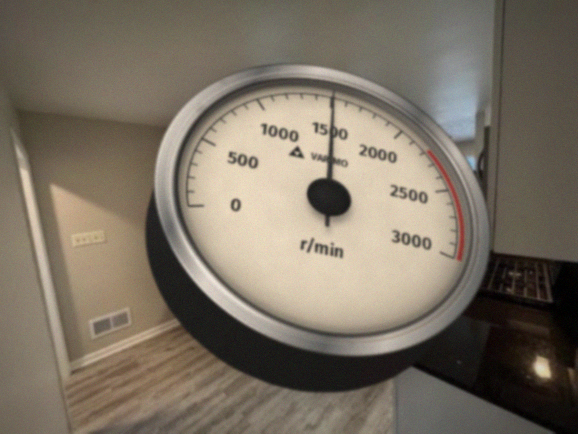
1500 rpm
